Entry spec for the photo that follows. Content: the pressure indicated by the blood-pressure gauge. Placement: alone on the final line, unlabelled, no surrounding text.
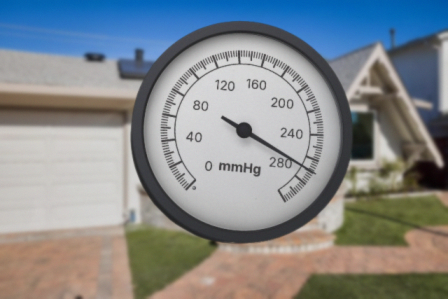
270 mmHg
